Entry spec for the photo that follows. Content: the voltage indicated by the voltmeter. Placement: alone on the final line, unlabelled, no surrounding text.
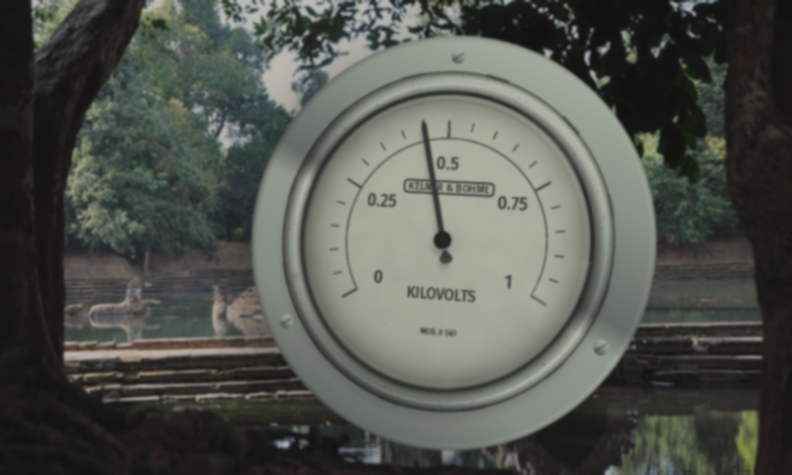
0.45 kV
